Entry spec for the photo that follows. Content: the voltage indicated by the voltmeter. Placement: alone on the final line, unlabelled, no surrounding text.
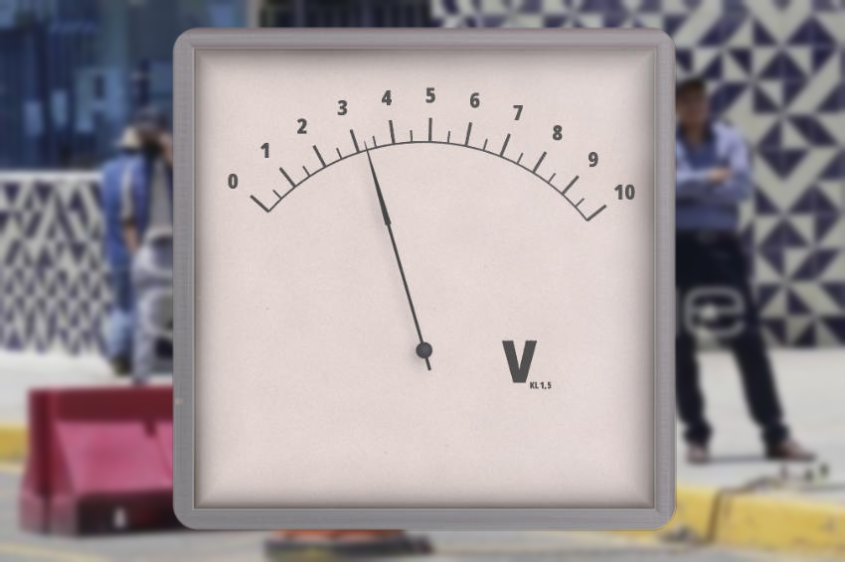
3.25 V
